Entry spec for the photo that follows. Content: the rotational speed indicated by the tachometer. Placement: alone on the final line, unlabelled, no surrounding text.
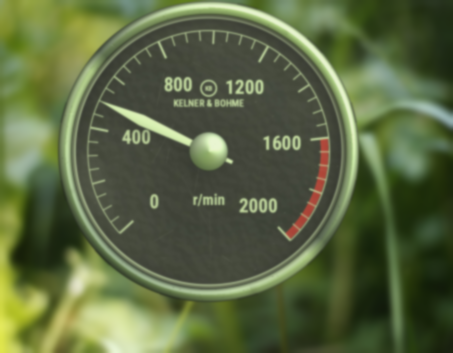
500 rpm
